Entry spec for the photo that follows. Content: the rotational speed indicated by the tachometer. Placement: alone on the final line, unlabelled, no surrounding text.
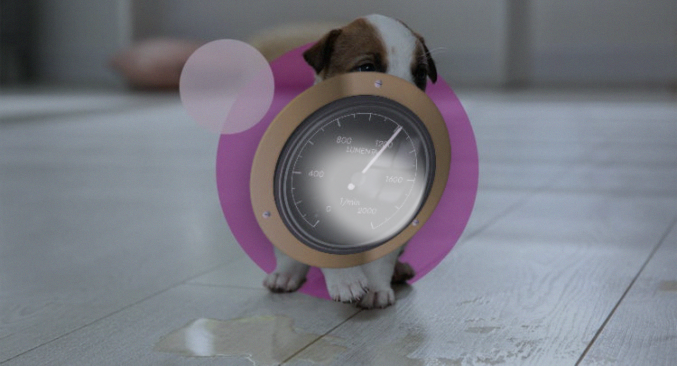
1200 rpm
